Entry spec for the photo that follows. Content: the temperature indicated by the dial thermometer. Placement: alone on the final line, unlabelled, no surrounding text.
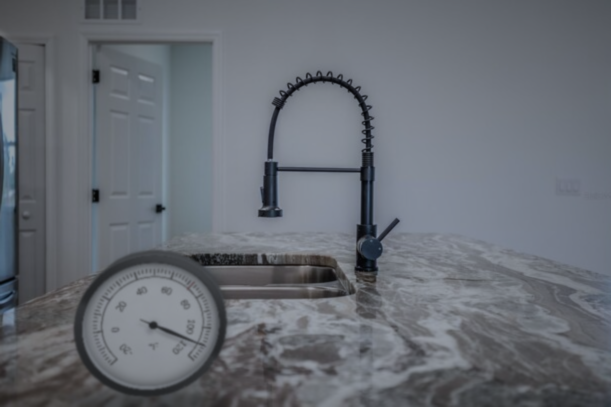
110 °F
